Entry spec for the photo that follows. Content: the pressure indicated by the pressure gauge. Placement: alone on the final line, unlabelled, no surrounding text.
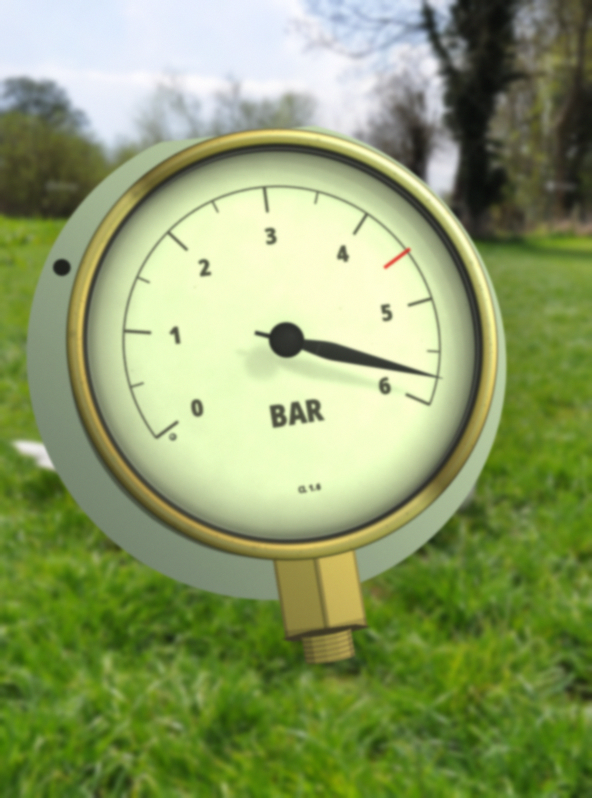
5.75 bar
